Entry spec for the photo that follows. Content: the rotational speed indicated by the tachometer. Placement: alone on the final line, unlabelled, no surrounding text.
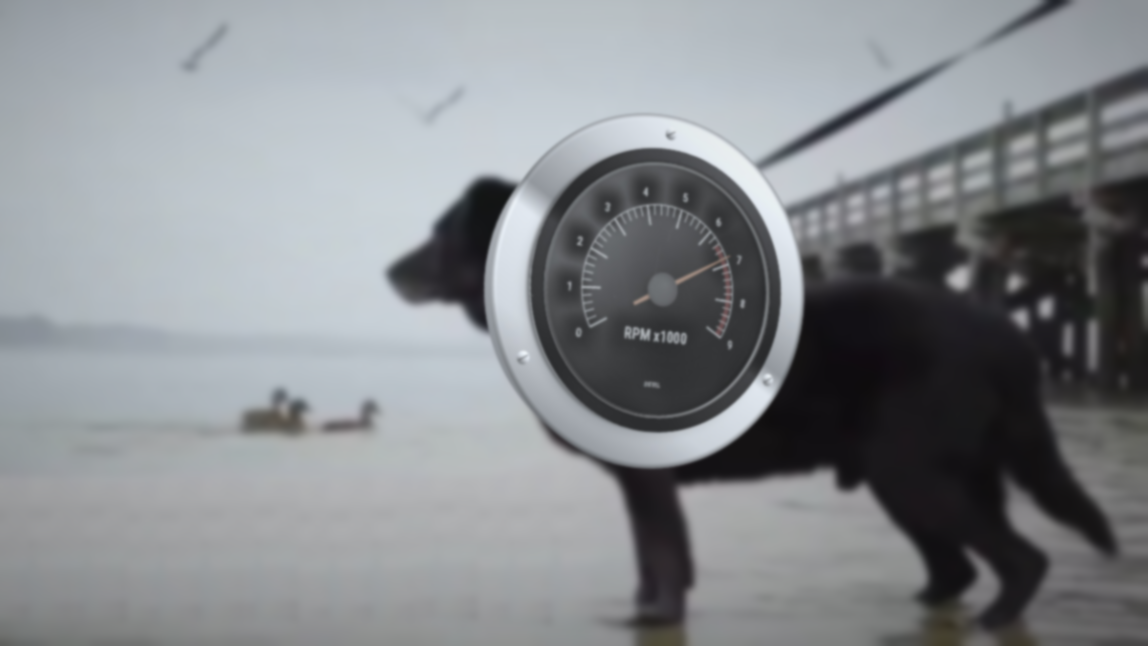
6800 rpm
